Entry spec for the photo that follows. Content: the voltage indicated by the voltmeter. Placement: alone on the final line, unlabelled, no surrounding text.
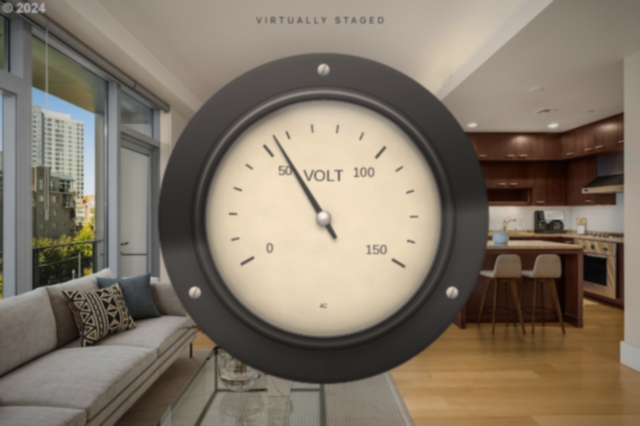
55 V
